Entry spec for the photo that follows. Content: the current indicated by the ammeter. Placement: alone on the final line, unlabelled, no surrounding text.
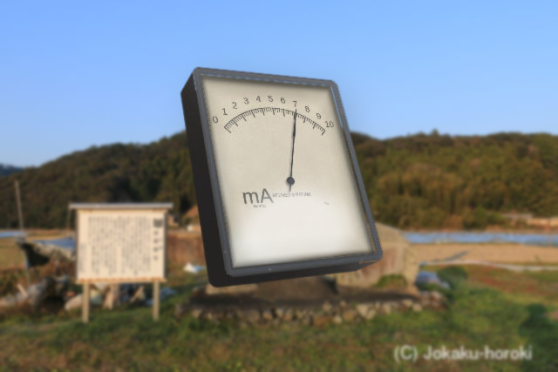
7 mA
